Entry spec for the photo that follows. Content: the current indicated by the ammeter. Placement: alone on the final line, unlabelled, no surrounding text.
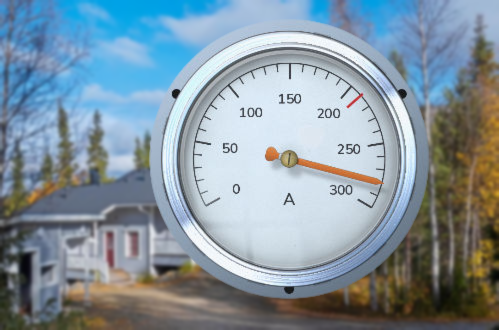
280 A
